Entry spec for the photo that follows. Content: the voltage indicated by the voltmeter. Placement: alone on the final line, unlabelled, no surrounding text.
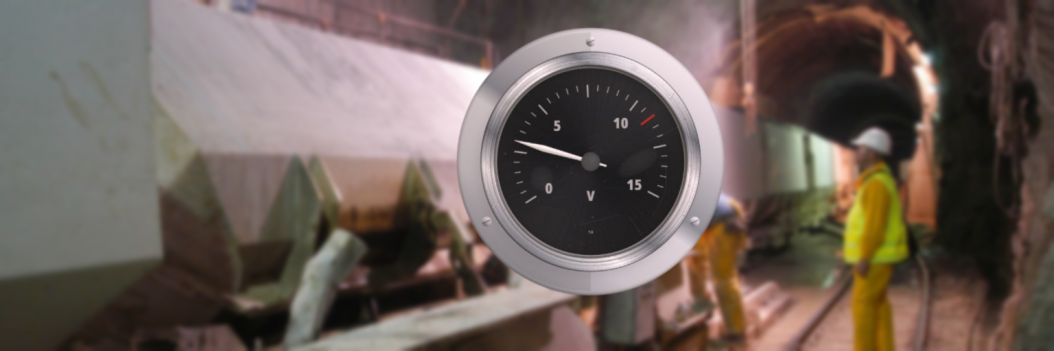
3 V
